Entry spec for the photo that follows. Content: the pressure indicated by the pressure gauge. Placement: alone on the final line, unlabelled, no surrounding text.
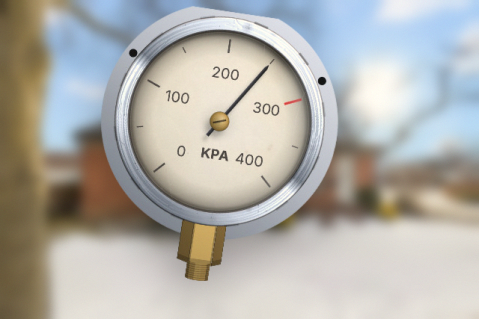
250 kPa
